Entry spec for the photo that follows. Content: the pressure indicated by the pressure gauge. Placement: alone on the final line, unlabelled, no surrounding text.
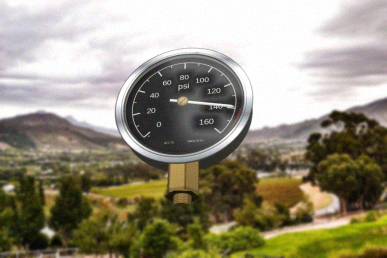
140 psi
